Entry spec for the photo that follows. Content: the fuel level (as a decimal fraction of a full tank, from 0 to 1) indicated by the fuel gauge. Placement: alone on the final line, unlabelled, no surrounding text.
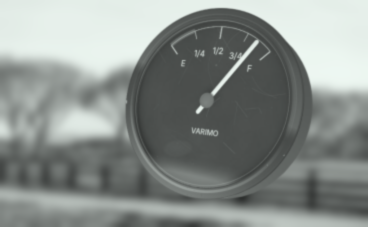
0.875
